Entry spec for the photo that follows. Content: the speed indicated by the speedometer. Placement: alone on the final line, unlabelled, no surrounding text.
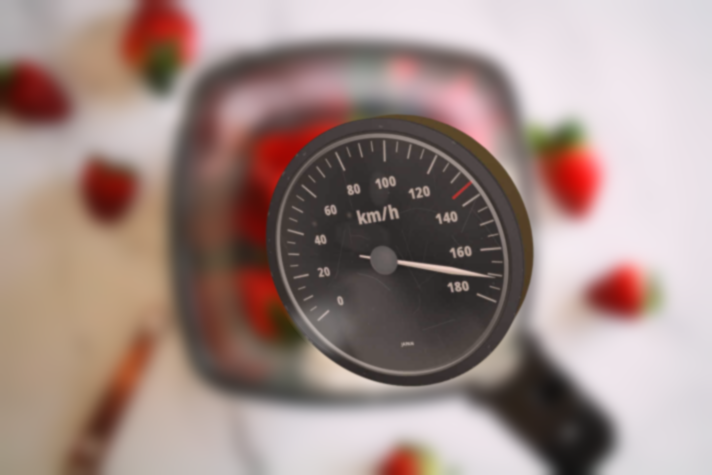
170 km/h
